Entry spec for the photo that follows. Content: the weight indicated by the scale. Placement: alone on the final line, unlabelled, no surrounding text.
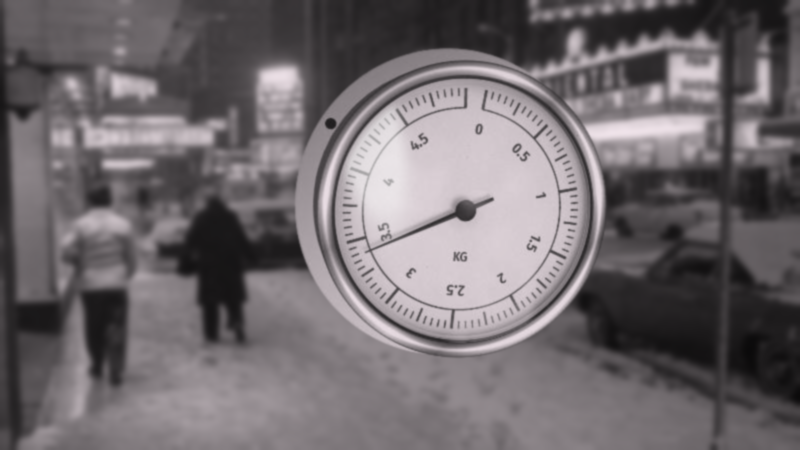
3.4 kg
